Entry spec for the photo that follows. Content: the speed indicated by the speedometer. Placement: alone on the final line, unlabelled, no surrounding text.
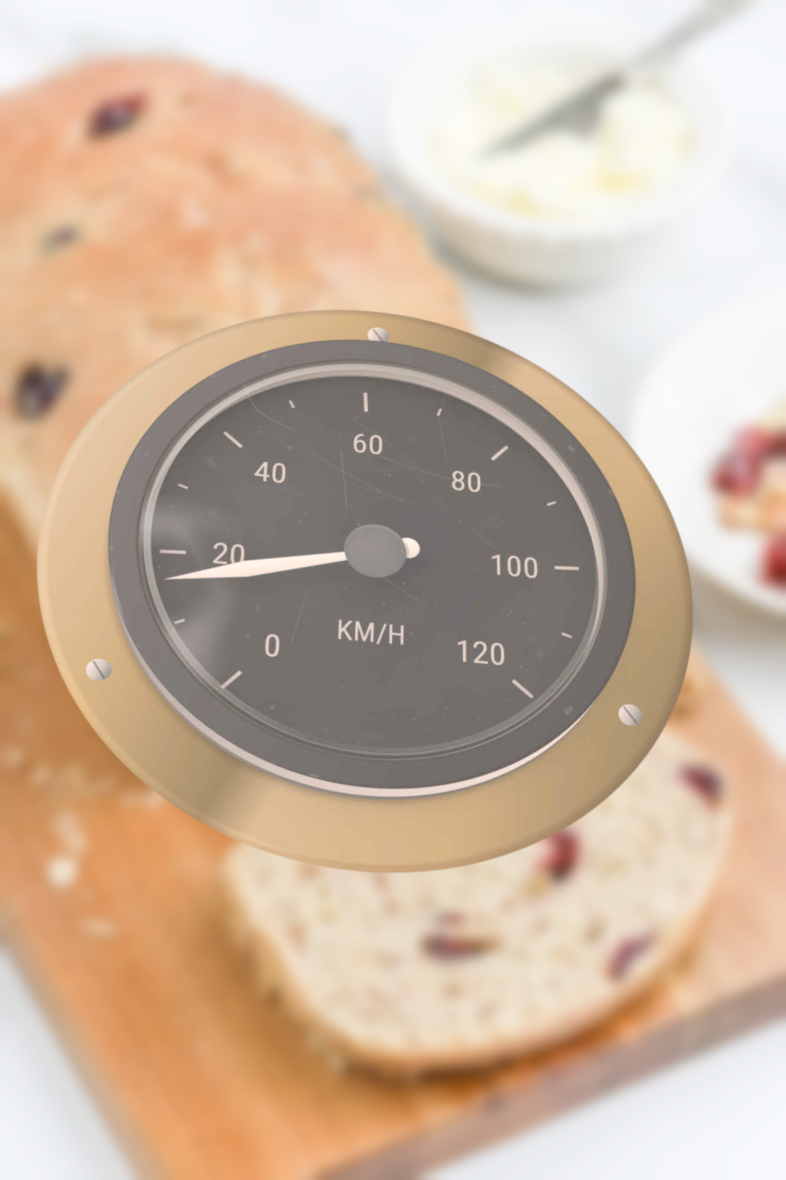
15 km/h
